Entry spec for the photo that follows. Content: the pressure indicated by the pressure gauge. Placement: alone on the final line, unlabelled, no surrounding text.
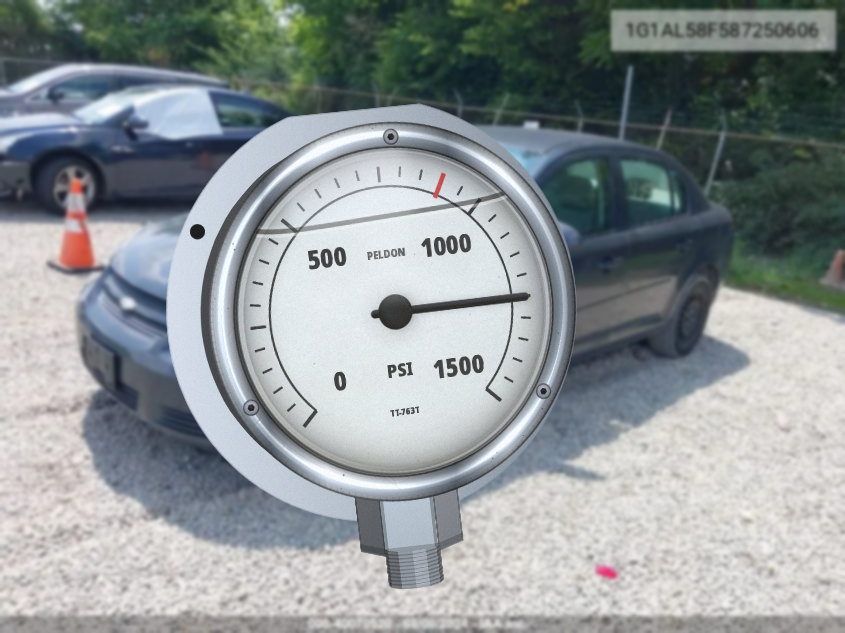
1250 psi
